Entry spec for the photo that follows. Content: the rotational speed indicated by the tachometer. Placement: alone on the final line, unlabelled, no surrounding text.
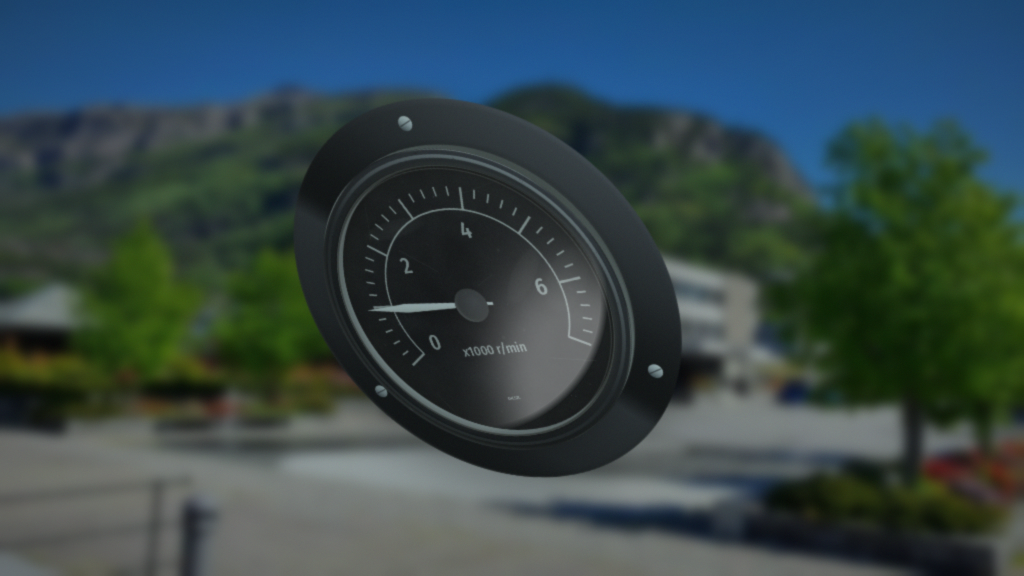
1000 rpm
